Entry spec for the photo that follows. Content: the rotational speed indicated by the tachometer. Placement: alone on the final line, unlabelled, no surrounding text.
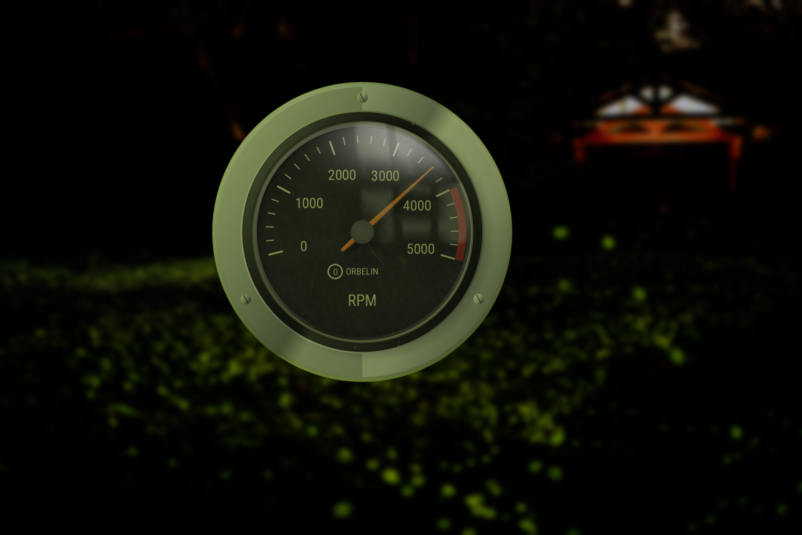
3600 rpm
